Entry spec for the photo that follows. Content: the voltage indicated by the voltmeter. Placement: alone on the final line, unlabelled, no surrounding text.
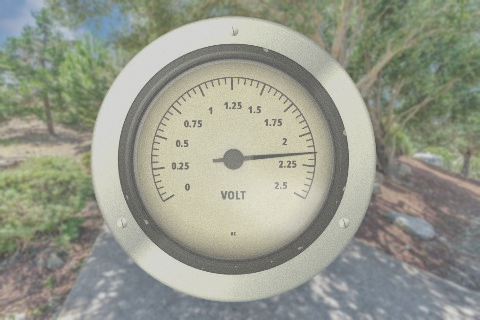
2.15 V
